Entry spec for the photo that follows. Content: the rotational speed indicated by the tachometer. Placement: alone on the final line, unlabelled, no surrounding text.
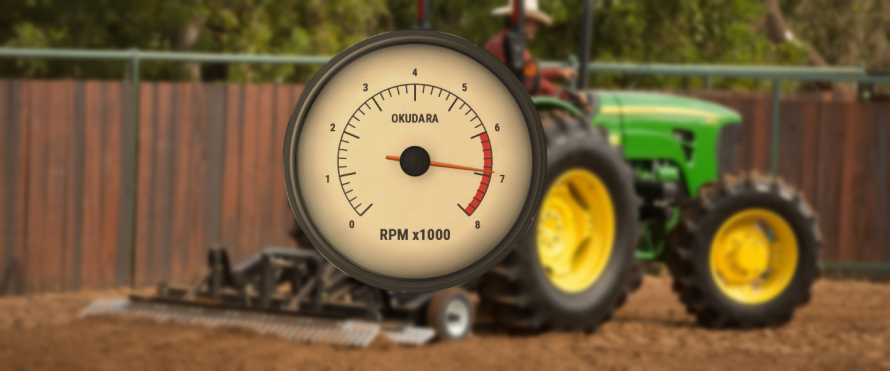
6900 rpm
